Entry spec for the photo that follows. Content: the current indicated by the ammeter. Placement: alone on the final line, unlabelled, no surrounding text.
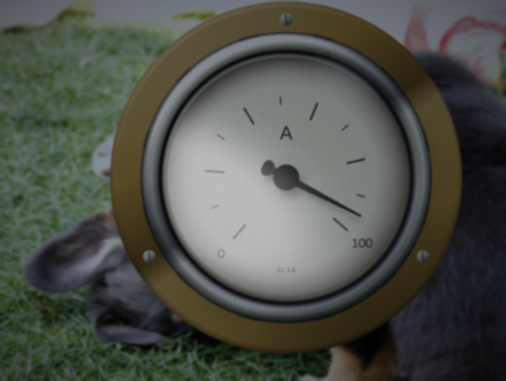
95 A
